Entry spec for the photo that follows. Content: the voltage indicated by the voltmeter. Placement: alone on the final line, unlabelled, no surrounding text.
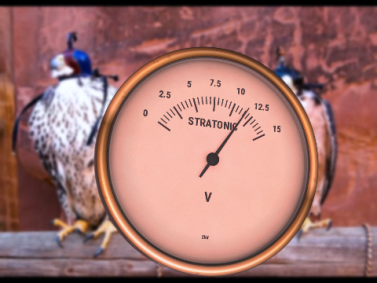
11.5 V
